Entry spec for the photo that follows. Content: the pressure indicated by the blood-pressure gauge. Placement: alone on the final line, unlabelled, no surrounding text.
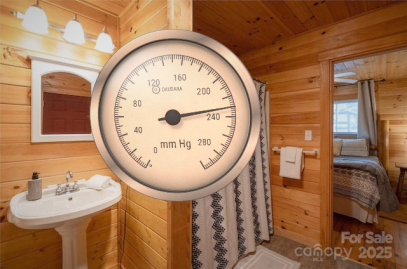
230 mmHg
